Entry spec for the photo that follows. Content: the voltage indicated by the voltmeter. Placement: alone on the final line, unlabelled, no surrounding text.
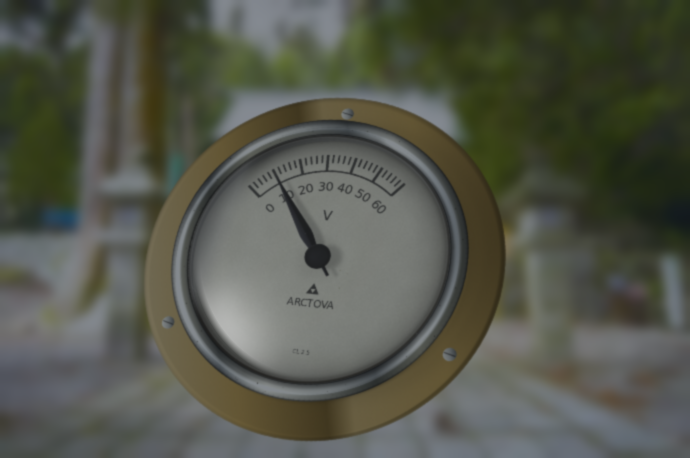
10 V
